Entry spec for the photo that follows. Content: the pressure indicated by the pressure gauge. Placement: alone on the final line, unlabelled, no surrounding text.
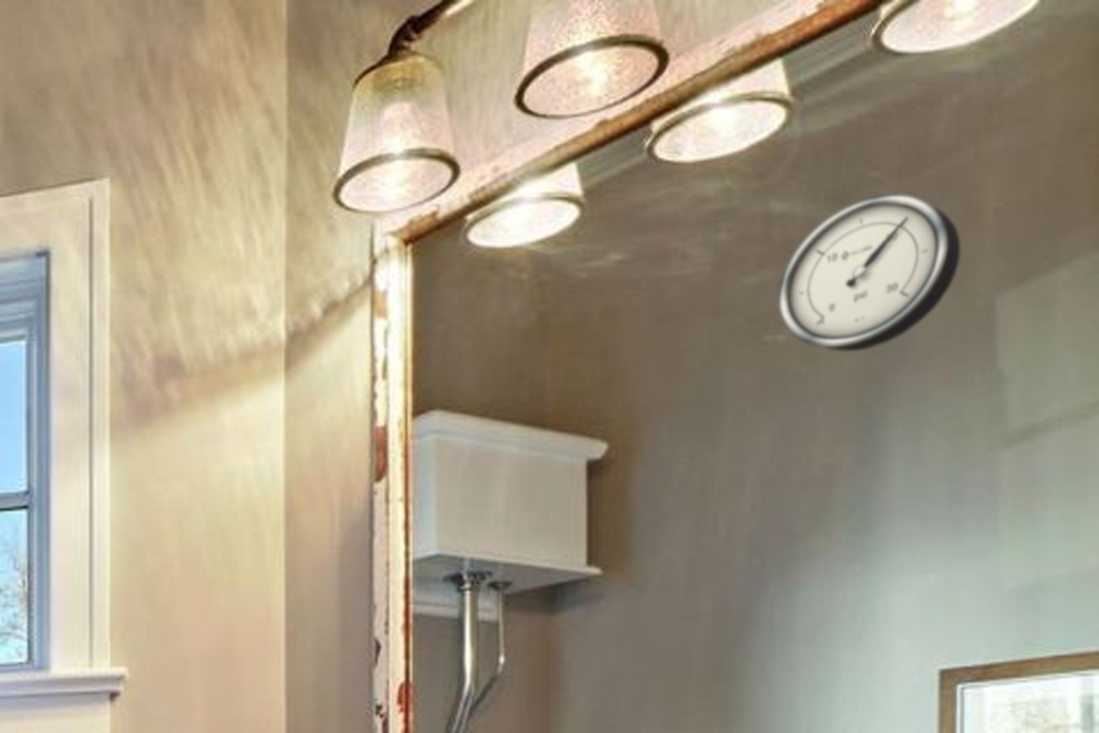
20 psi
